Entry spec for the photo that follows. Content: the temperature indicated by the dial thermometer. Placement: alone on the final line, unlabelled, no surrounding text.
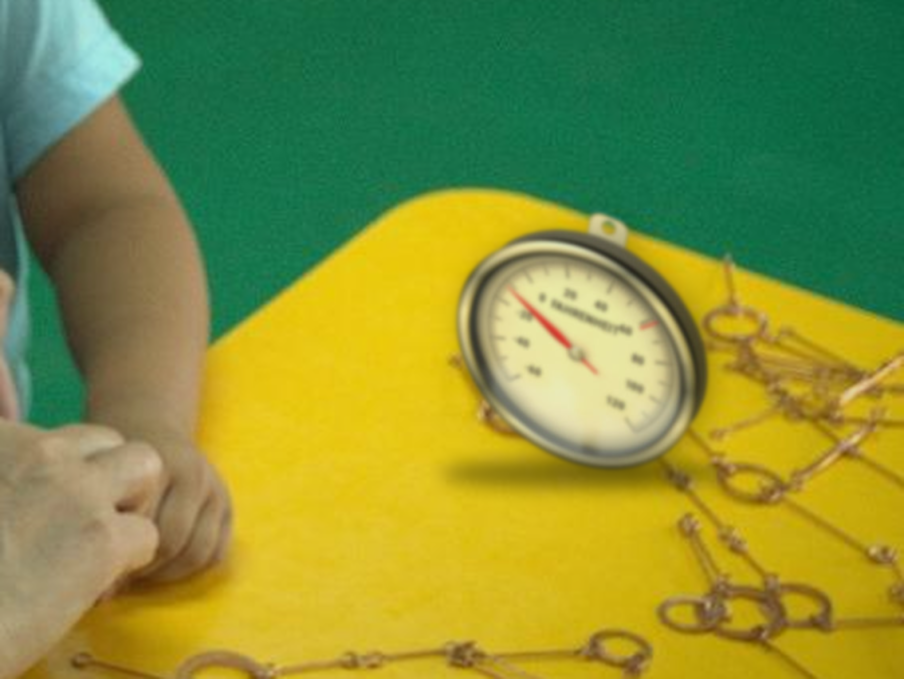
-10 °F
